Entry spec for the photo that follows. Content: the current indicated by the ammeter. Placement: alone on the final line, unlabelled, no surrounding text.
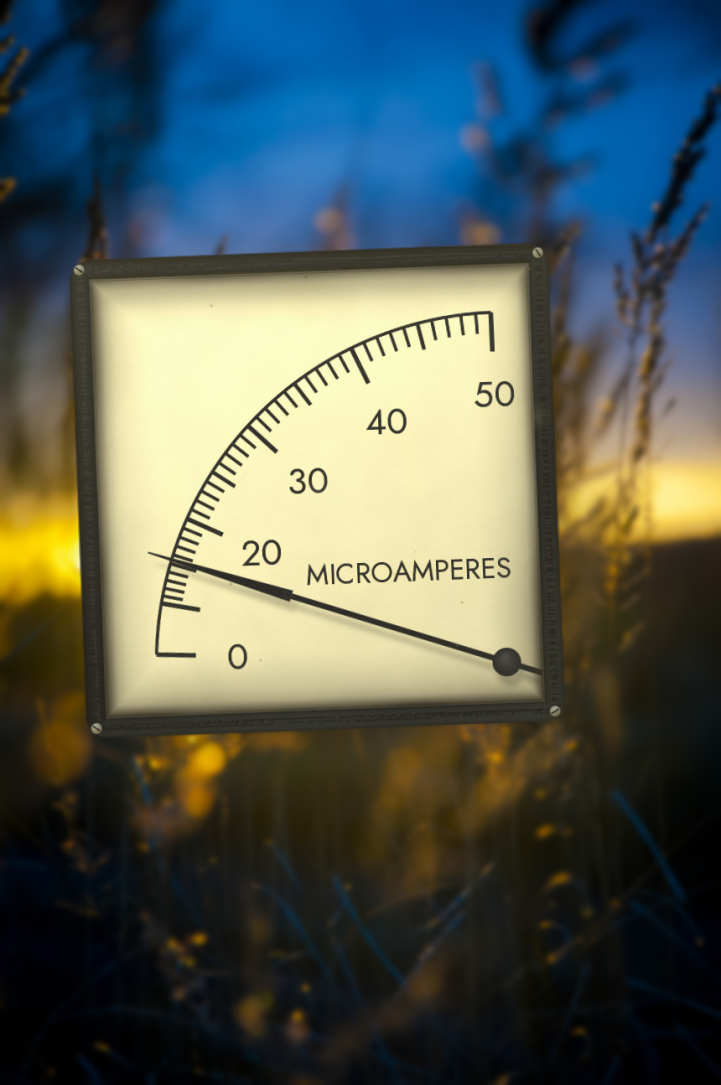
15.5 µA
